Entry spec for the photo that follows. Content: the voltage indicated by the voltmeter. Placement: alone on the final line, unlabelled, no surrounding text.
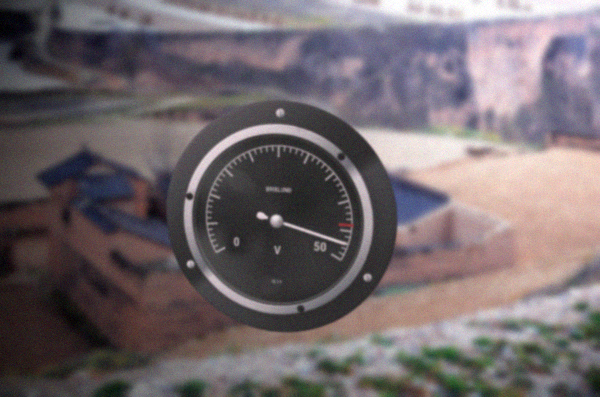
47 V
